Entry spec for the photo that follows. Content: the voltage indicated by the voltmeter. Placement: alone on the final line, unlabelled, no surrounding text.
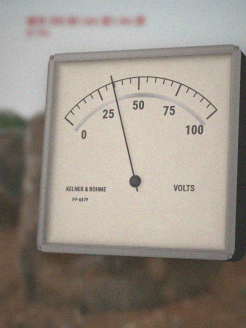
35 V
